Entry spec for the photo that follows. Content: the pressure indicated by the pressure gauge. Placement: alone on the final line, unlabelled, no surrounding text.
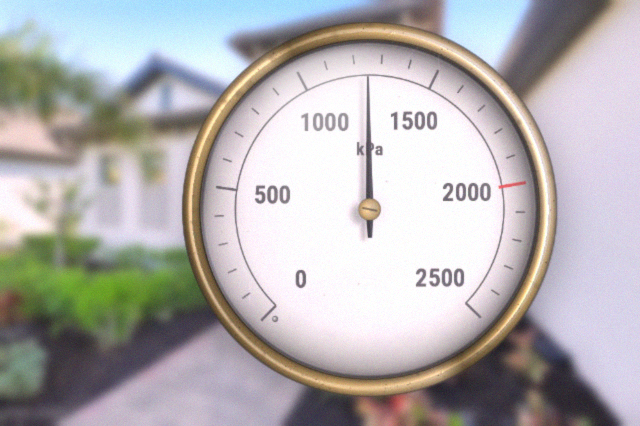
1250 kPa
